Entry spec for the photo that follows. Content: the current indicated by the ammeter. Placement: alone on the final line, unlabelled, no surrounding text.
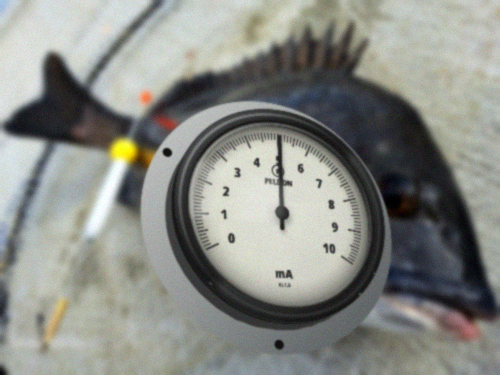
5 mA
